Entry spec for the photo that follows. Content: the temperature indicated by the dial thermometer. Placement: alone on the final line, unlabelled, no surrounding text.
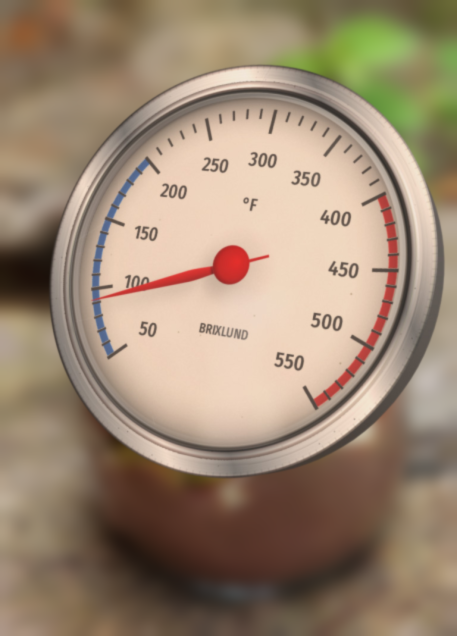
90 °F
